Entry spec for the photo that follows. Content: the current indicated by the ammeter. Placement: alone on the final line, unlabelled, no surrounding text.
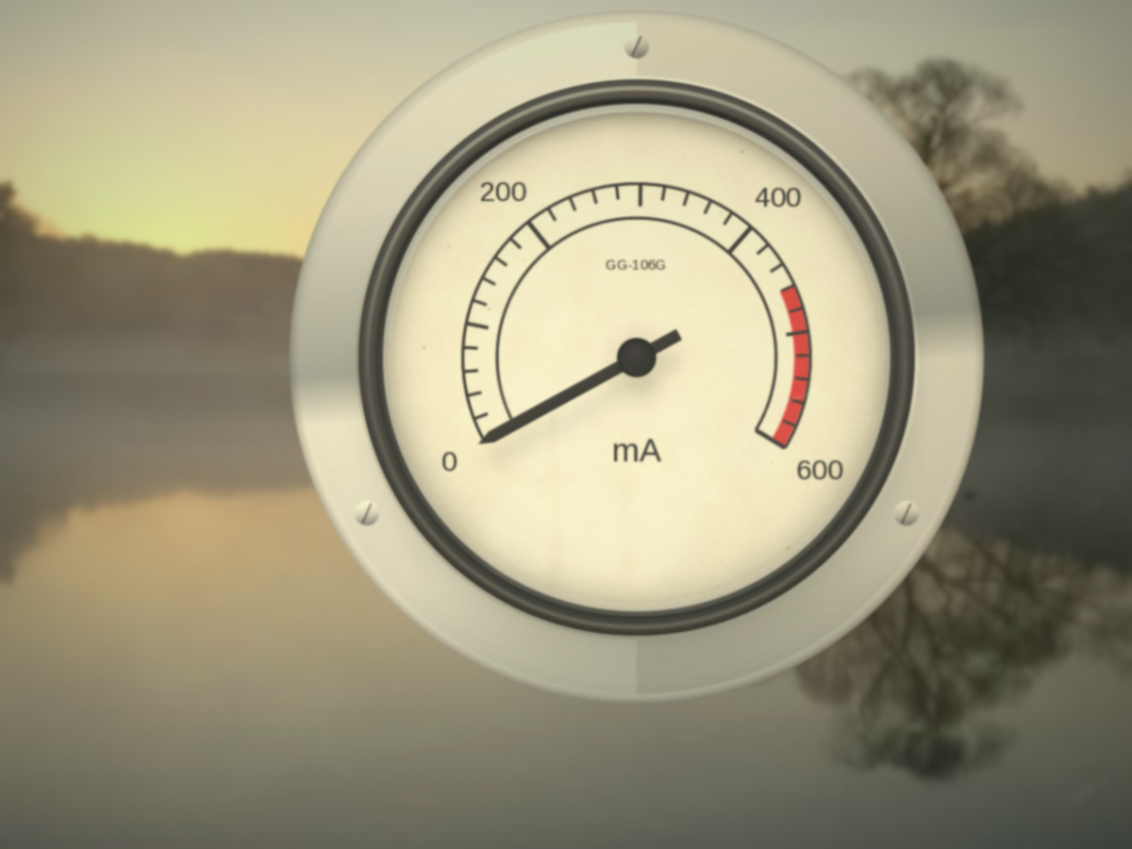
0 mA
